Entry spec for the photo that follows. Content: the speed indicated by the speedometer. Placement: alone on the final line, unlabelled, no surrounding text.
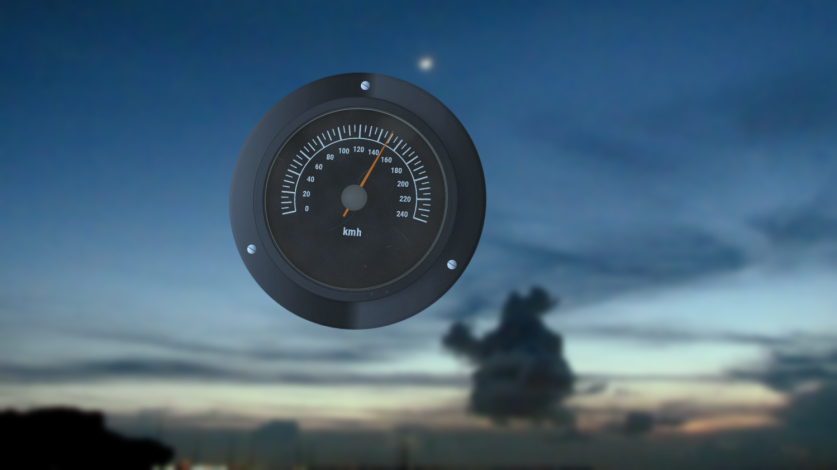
150 km/h
